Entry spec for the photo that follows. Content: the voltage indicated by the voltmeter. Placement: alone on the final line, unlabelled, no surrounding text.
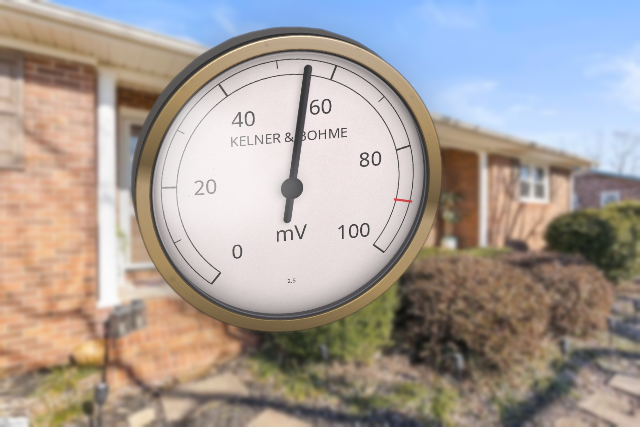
55 mV
